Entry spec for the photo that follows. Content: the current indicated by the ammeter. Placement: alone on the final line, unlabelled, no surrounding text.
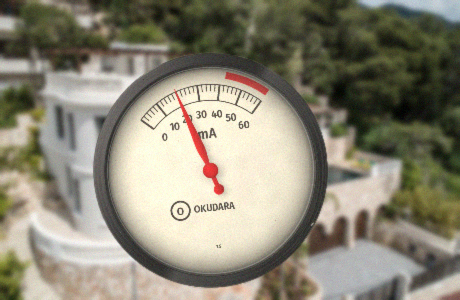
20 mA
